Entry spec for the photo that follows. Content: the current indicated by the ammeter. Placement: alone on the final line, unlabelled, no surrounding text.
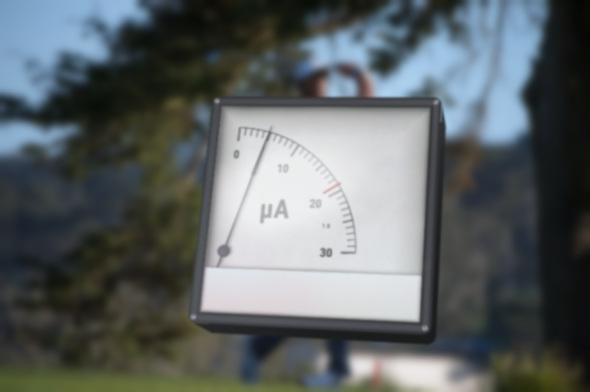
5 µA
